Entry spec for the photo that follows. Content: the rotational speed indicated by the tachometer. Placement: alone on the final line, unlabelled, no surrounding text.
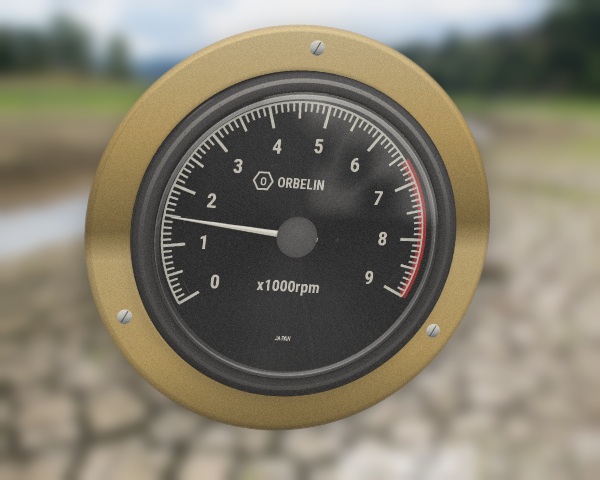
1500 rpm
